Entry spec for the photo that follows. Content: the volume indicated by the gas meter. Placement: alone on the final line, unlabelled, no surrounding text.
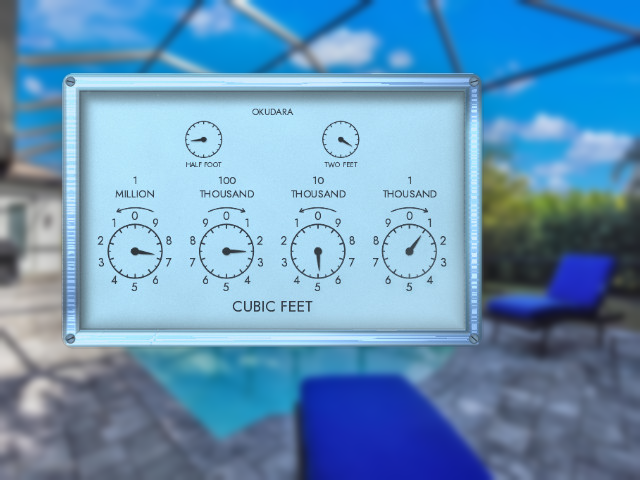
725100 ft³
